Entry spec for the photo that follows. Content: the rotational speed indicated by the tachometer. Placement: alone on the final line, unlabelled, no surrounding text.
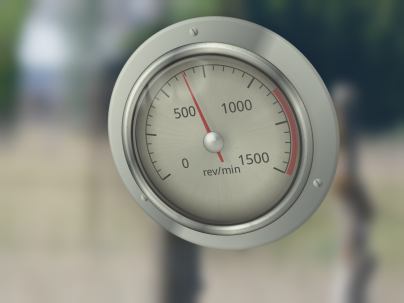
650 rpm
